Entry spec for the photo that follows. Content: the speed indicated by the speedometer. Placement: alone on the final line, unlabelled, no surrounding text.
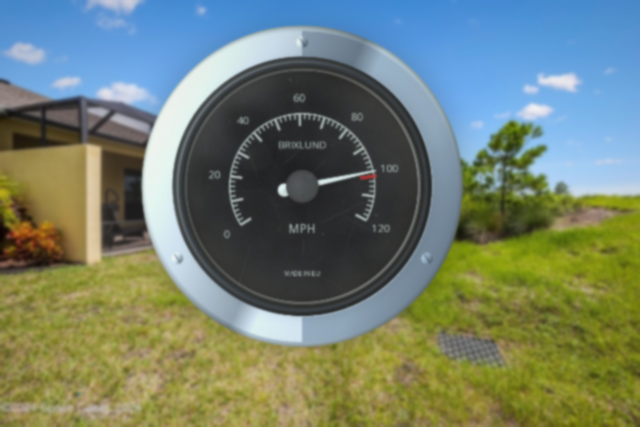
100 mph
